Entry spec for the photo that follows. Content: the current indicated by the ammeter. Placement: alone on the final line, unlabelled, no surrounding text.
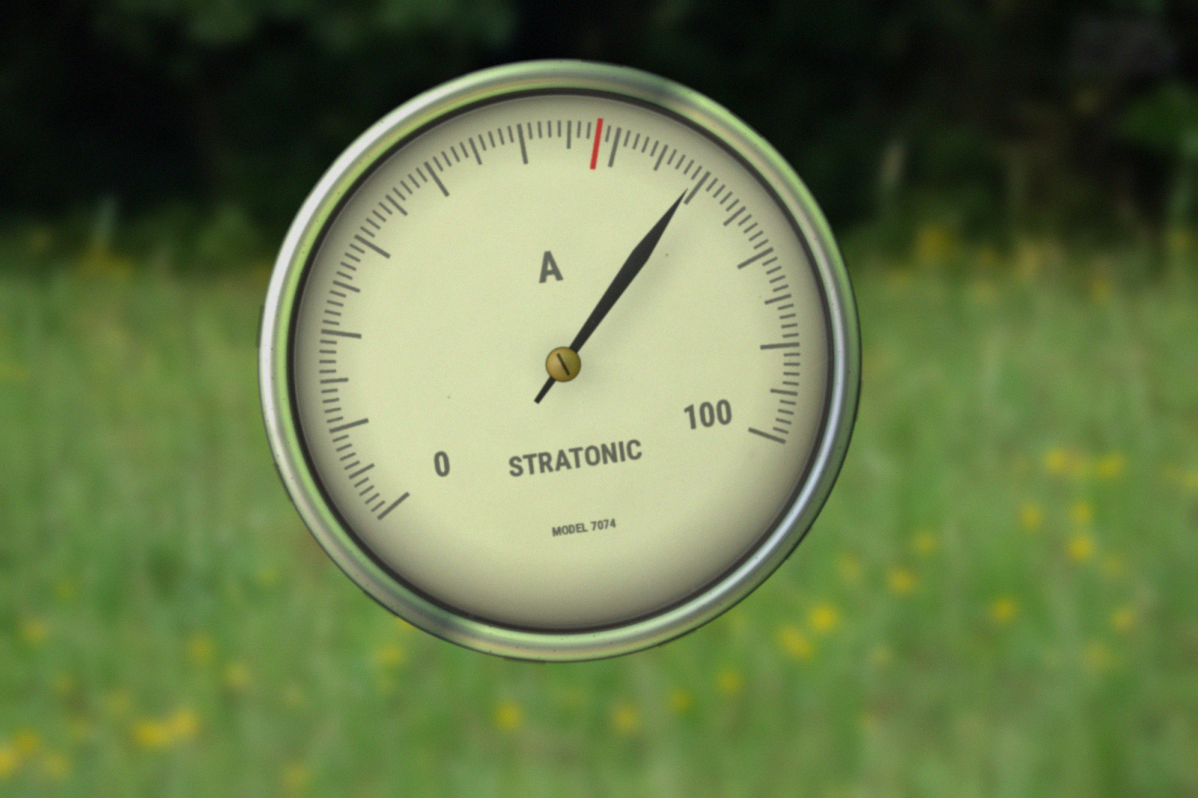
69 A
